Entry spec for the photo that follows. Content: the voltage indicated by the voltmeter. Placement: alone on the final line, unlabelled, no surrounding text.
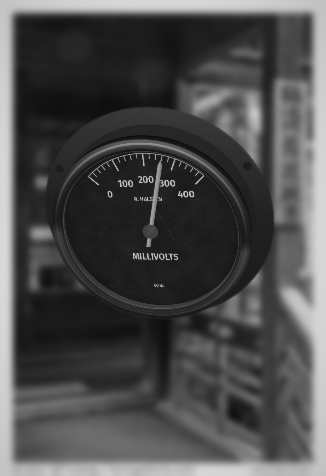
260 mV
